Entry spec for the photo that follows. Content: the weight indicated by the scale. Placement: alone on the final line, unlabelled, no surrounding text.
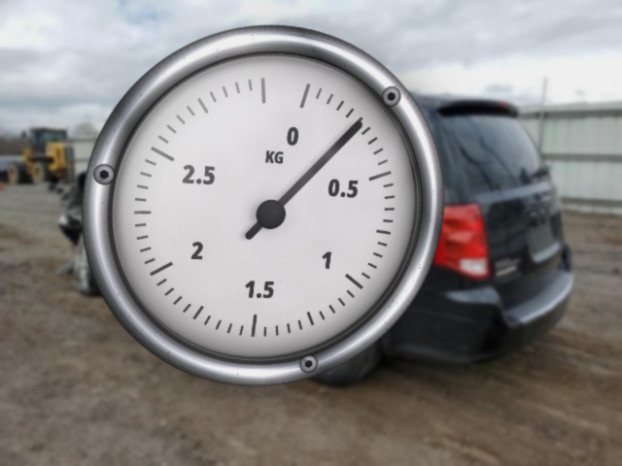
0.25 kg
